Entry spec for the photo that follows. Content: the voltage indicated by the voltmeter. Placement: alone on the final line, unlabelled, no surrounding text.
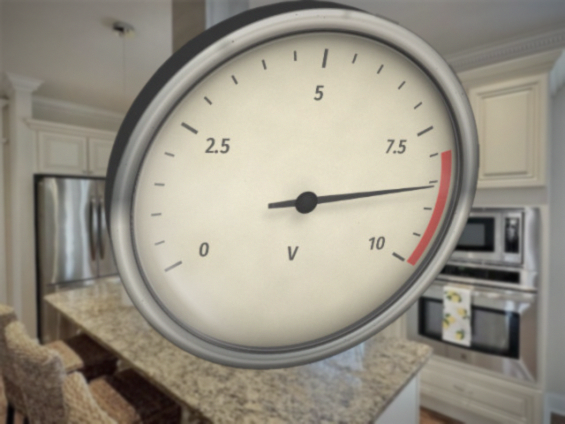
8.5 V
